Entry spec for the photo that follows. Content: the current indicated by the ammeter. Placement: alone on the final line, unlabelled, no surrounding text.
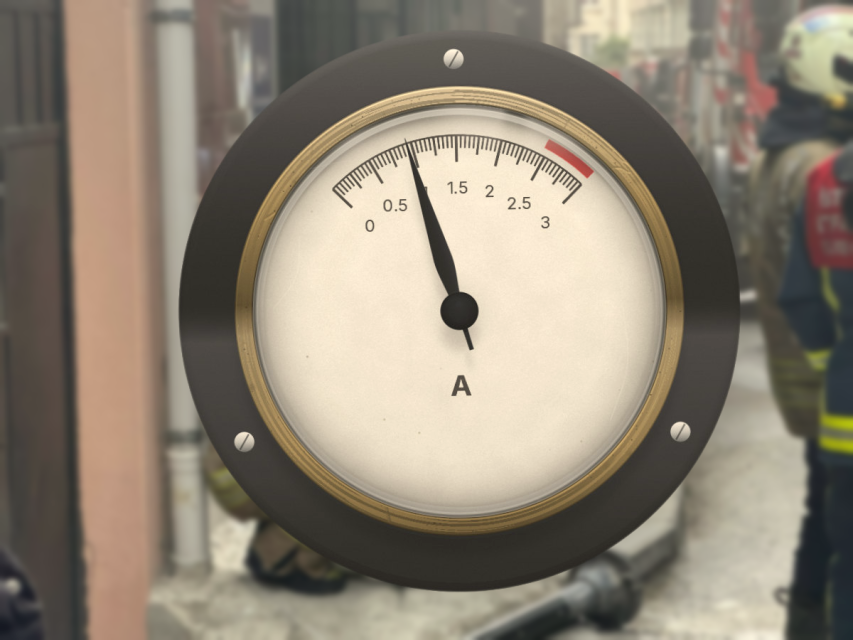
0.95 A
